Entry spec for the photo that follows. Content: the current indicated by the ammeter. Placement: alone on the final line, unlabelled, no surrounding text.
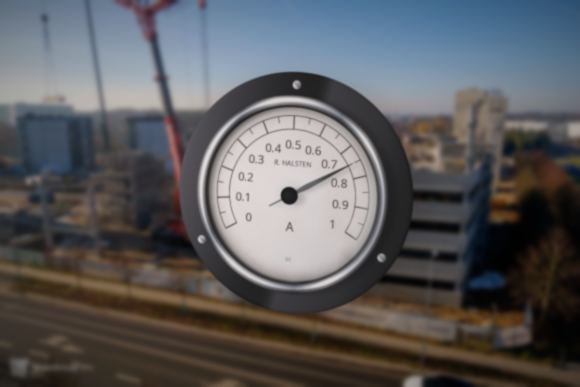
0.75 A
